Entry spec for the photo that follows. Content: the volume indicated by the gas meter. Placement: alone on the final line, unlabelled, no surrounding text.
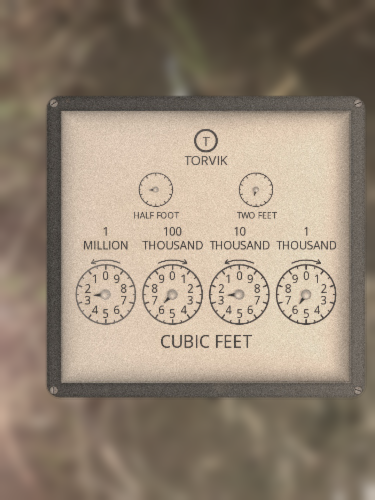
262600 ft³
